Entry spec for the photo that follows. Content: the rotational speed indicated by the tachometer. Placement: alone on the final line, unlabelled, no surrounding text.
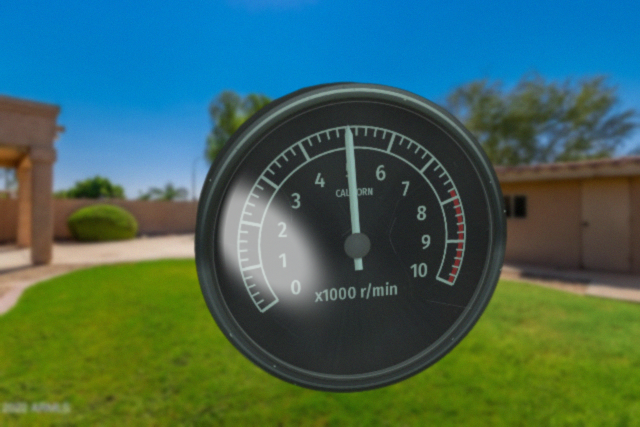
5000 rpm
